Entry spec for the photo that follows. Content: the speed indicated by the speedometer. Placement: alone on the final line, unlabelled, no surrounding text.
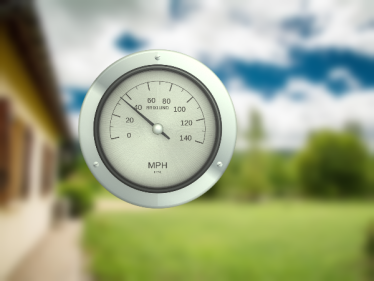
35 mph
